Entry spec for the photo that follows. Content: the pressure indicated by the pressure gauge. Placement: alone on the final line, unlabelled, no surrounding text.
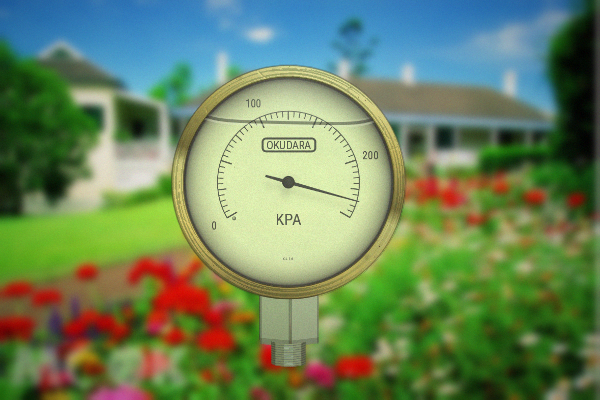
235 kPa
